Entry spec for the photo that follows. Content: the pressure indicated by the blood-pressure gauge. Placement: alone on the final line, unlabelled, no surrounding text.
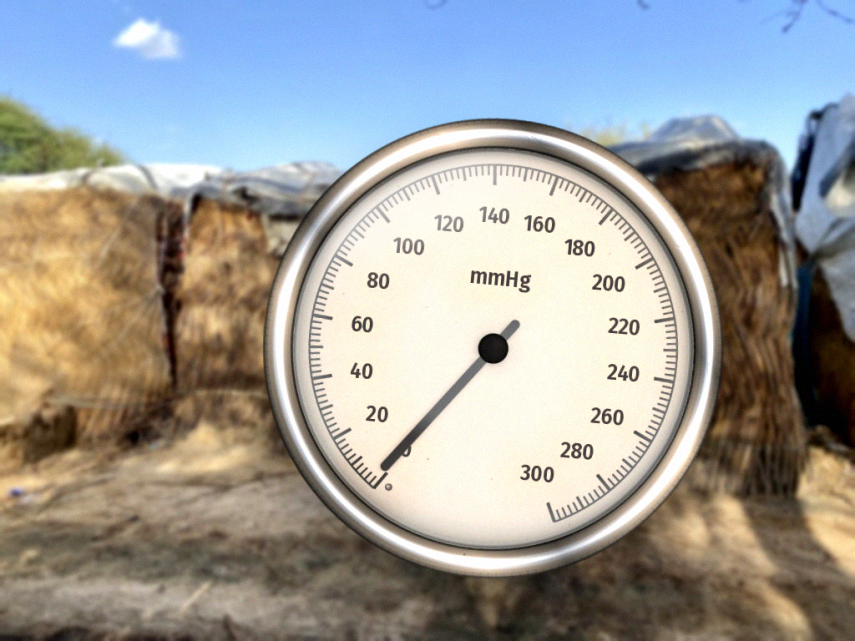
2 mmHg
